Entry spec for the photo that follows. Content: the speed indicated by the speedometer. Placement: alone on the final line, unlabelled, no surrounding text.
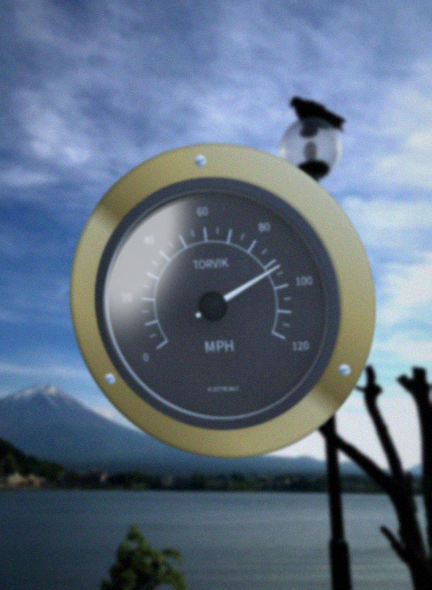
92.5 mph
